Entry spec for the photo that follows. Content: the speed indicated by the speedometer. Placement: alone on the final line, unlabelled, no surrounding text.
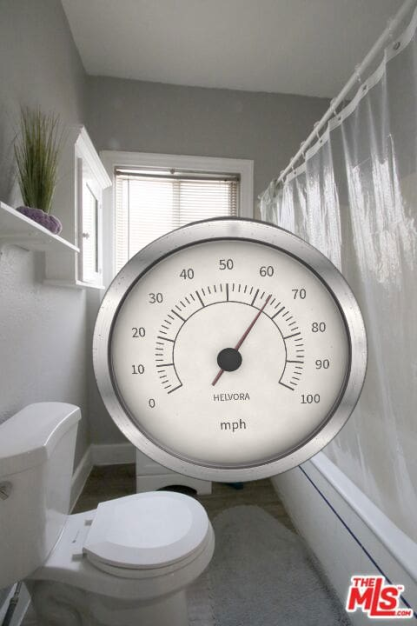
64 mph
